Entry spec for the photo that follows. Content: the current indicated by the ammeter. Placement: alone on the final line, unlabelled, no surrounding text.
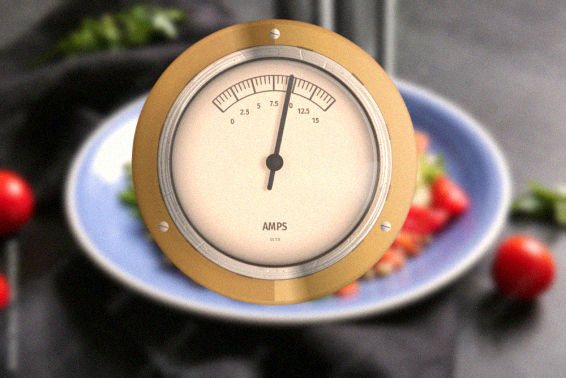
9.5 A
